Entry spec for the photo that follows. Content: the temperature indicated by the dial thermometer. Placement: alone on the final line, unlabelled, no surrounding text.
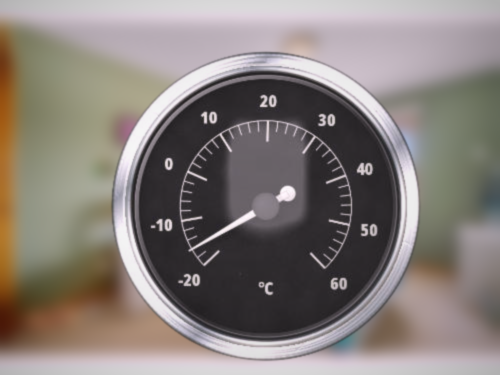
-16 °C
